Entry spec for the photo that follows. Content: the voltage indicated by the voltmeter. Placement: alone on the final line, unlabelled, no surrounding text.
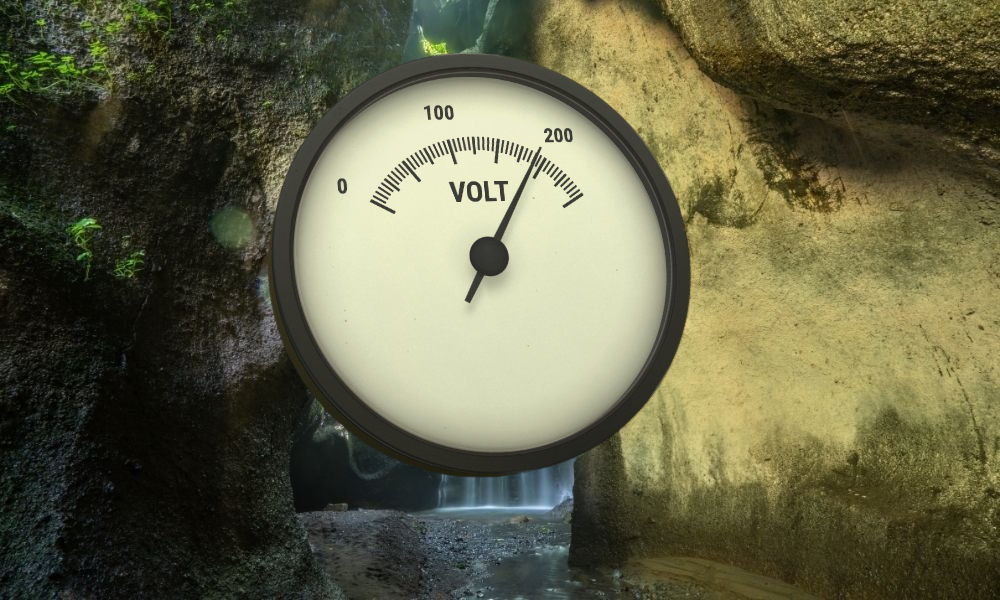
190 V
